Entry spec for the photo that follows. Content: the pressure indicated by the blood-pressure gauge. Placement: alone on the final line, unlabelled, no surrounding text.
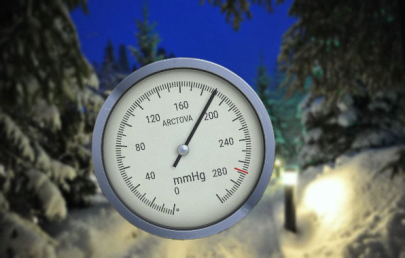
190 mmHg
